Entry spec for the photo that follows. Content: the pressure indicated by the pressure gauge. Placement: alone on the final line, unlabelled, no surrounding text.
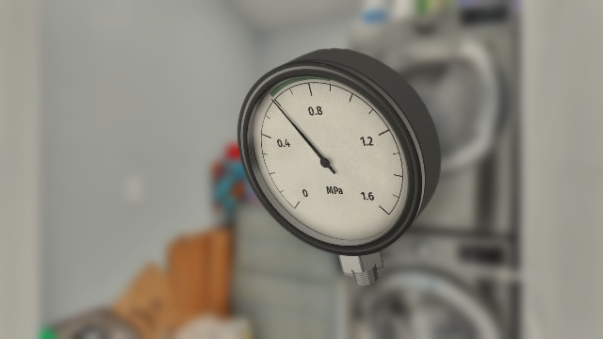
0.6 MPa
